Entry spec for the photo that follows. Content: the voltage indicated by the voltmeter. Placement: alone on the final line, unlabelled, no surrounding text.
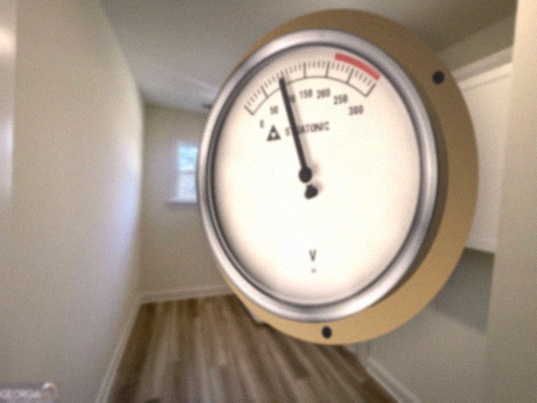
100 V
